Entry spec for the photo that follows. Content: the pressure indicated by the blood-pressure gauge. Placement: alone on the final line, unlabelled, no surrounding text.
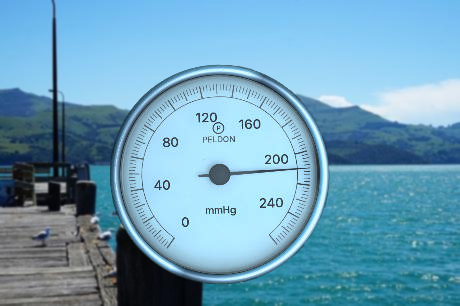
210 mmHg
